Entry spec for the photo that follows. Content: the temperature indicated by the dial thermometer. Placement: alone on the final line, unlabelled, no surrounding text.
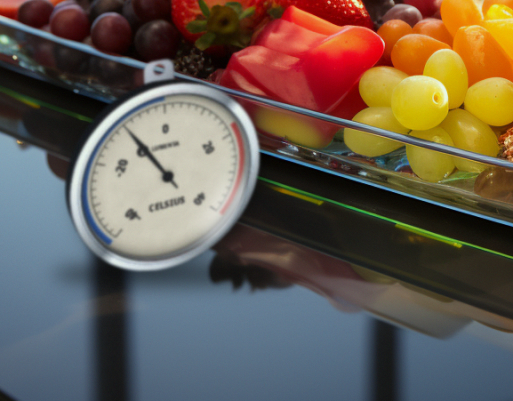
-10 °C
